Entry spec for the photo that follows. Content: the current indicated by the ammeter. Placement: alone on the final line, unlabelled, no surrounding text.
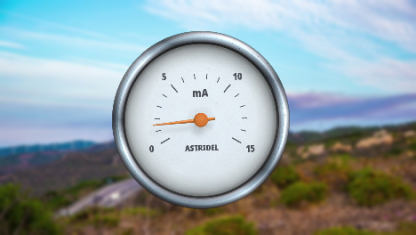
1.5 mA
